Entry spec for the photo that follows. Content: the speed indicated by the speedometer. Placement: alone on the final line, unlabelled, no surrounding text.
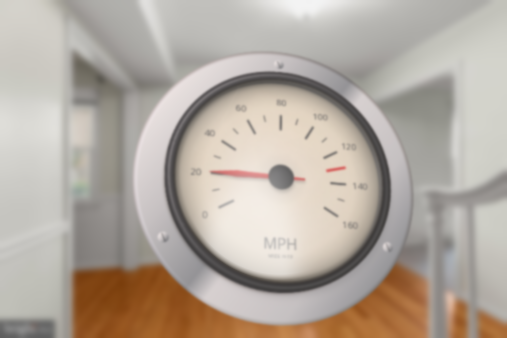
20 mph
